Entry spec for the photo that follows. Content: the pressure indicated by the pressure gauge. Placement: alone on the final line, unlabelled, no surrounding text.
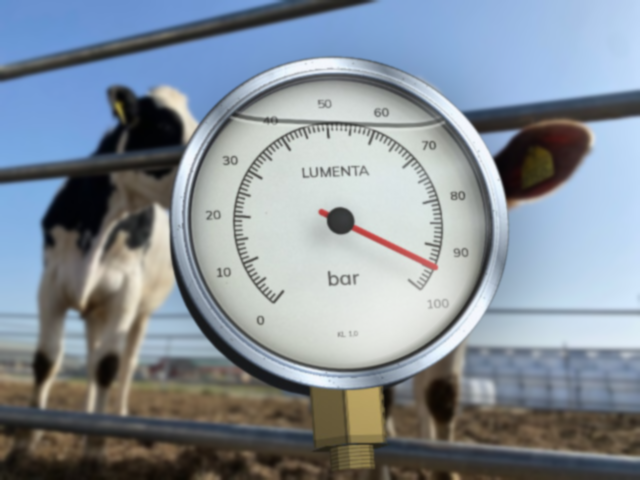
95 bar
